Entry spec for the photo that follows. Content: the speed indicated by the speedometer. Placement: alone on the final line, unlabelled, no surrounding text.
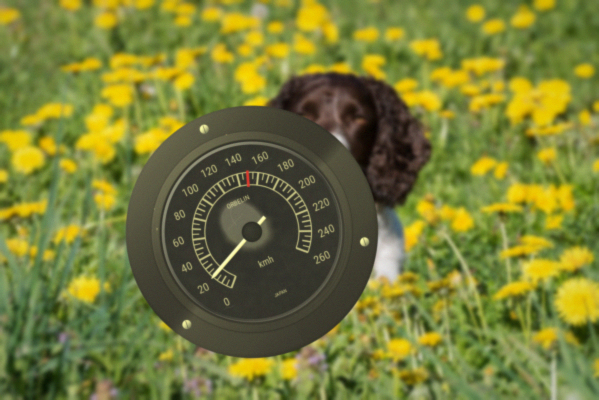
20 km/h
